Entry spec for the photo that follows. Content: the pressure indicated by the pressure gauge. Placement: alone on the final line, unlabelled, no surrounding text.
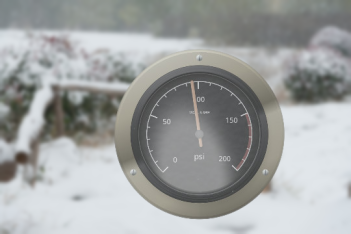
95 psi
